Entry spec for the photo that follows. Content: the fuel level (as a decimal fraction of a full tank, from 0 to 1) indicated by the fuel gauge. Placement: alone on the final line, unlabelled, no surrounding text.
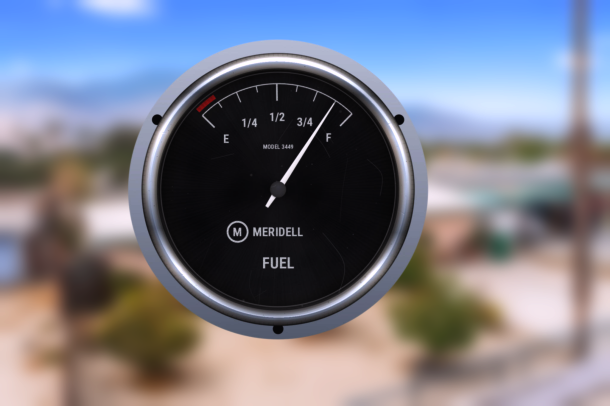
0.875
